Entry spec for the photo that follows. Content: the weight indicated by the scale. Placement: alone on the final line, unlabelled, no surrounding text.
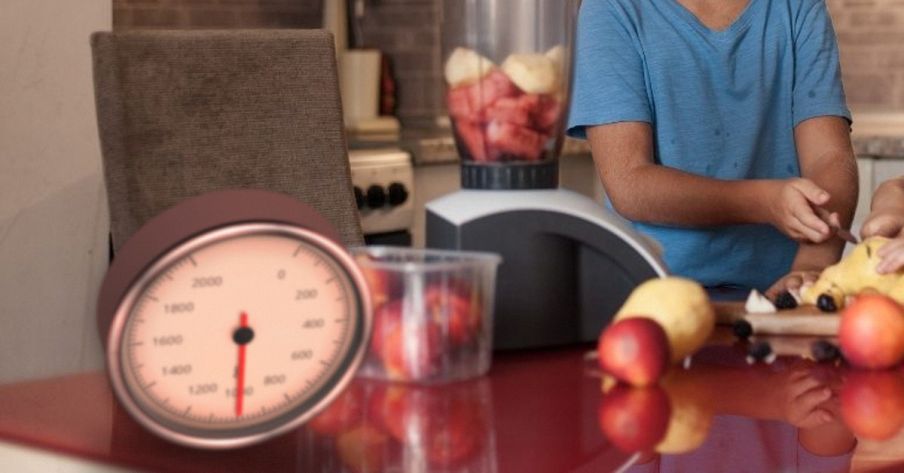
1000 g
